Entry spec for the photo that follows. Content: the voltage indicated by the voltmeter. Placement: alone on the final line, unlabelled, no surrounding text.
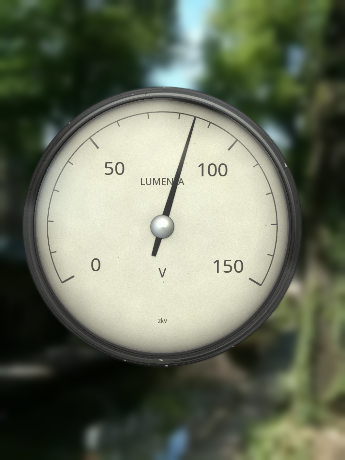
85 V
